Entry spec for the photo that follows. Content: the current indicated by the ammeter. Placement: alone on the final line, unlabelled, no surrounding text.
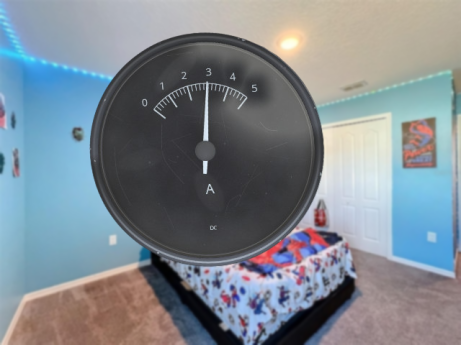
3 A
